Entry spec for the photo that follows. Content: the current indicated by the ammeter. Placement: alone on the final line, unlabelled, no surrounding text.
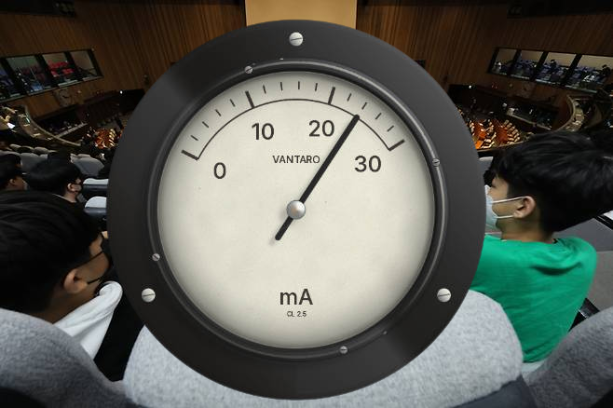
24 mA
